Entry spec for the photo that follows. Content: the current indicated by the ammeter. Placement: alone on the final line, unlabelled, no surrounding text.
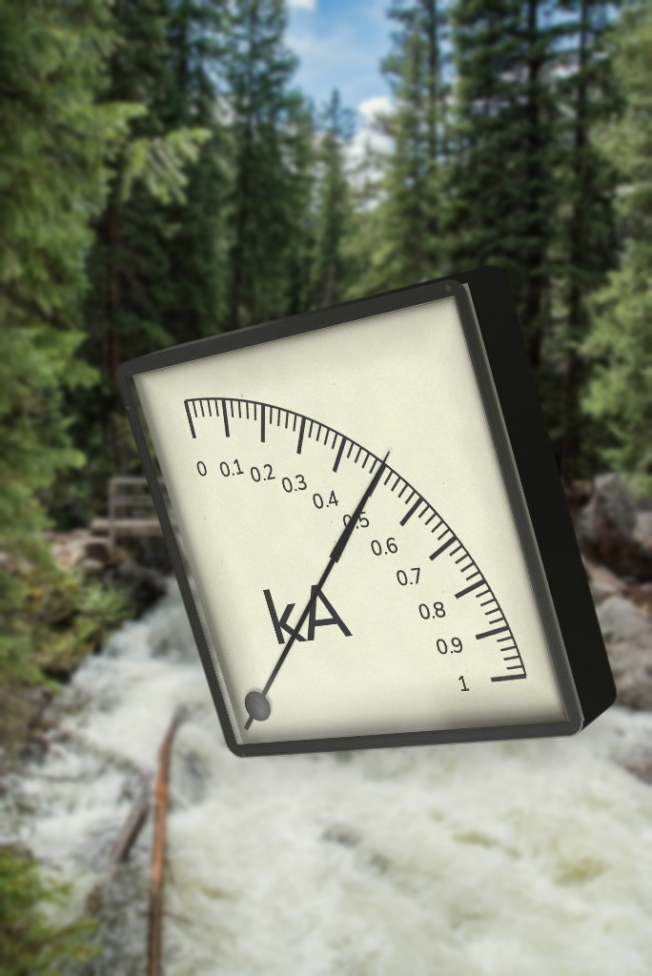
0.5 kA
